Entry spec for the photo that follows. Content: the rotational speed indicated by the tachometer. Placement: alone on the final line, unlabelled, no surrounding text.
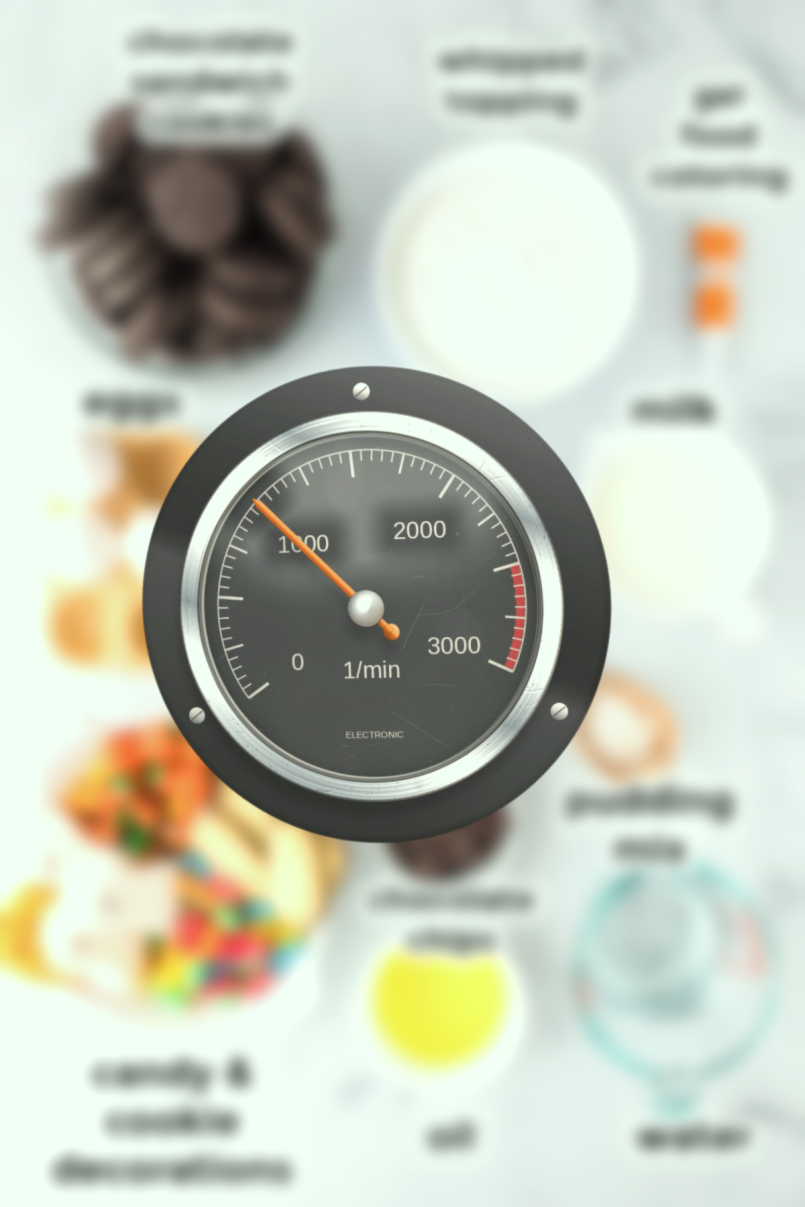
1000 rpm
